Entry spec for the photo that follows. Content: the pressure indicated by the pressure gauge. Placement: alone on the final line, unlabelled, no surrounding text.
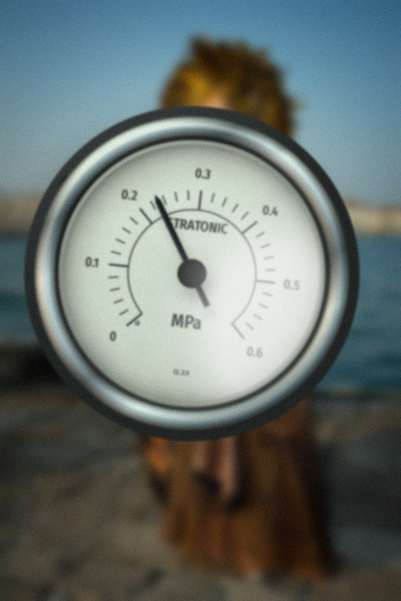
0.23 MPa
